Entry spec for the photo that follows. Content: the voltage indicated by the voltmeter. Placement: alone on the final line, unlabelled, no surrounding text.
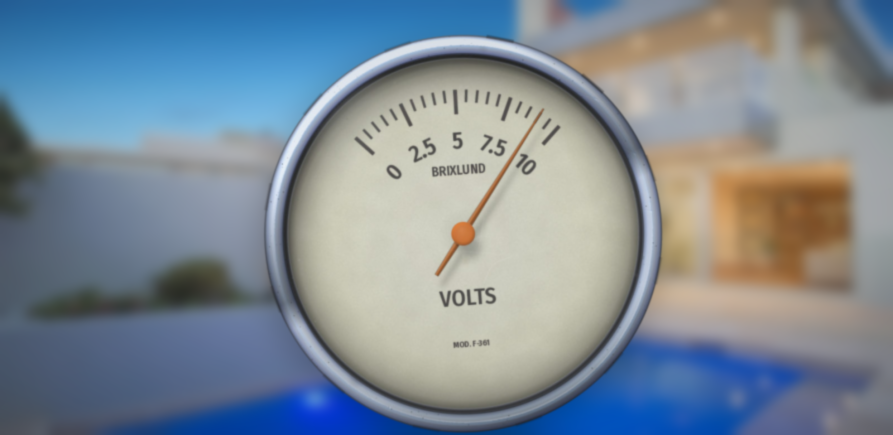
9 V
